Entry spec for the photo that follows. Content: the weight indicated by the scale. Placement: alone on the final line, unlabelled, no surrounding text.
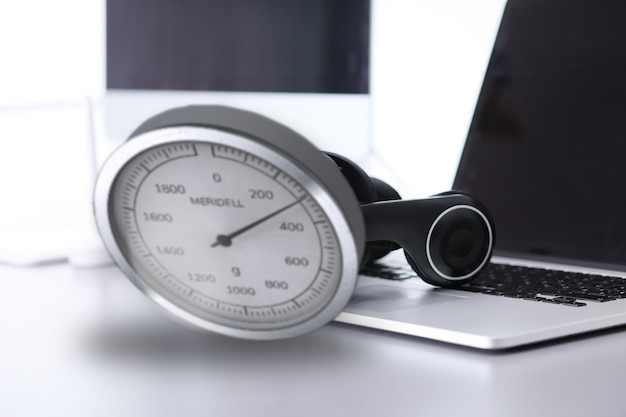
300 g
